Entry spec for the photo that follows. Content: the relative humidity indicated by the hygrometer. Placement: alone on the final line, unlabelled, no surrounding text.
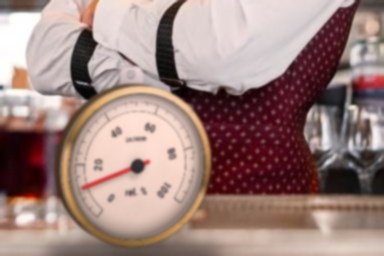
12 %
